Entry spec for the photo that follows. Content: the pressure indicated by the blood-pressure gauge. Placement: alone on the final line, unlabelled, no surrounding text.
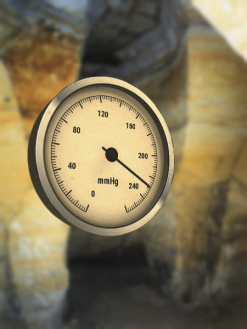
230 mmHg
